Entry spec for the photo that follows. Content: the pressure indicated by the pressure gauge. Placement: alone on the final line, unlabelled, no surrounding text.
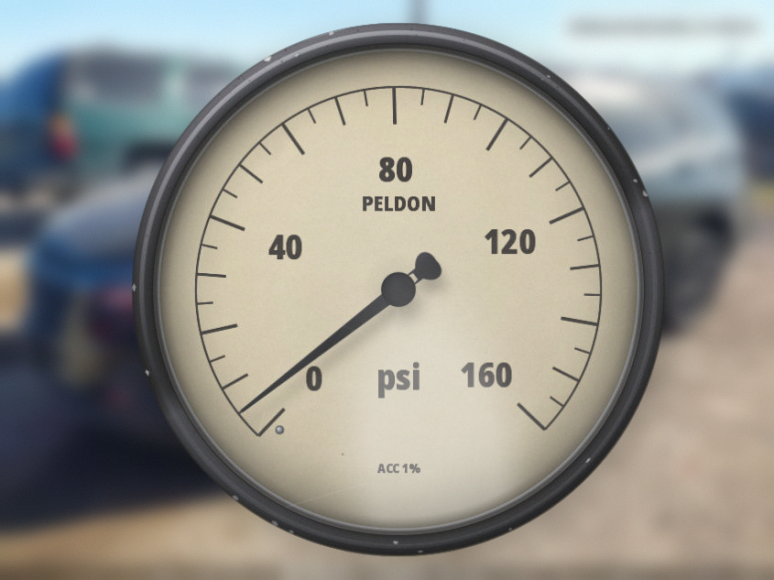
5 psi
